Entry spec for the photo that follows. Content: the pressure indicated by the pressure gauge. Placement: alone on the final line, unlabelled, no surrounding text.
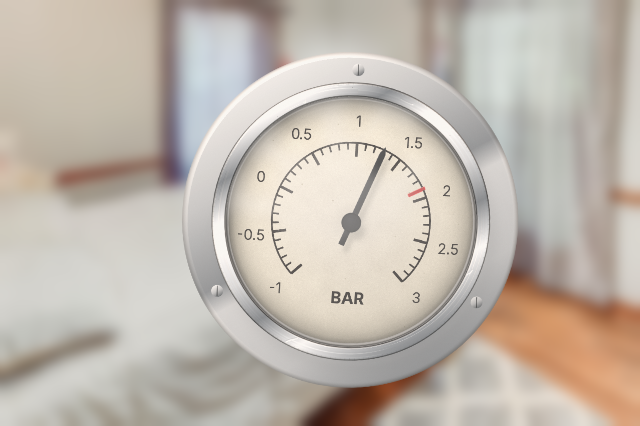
1.3 bar
